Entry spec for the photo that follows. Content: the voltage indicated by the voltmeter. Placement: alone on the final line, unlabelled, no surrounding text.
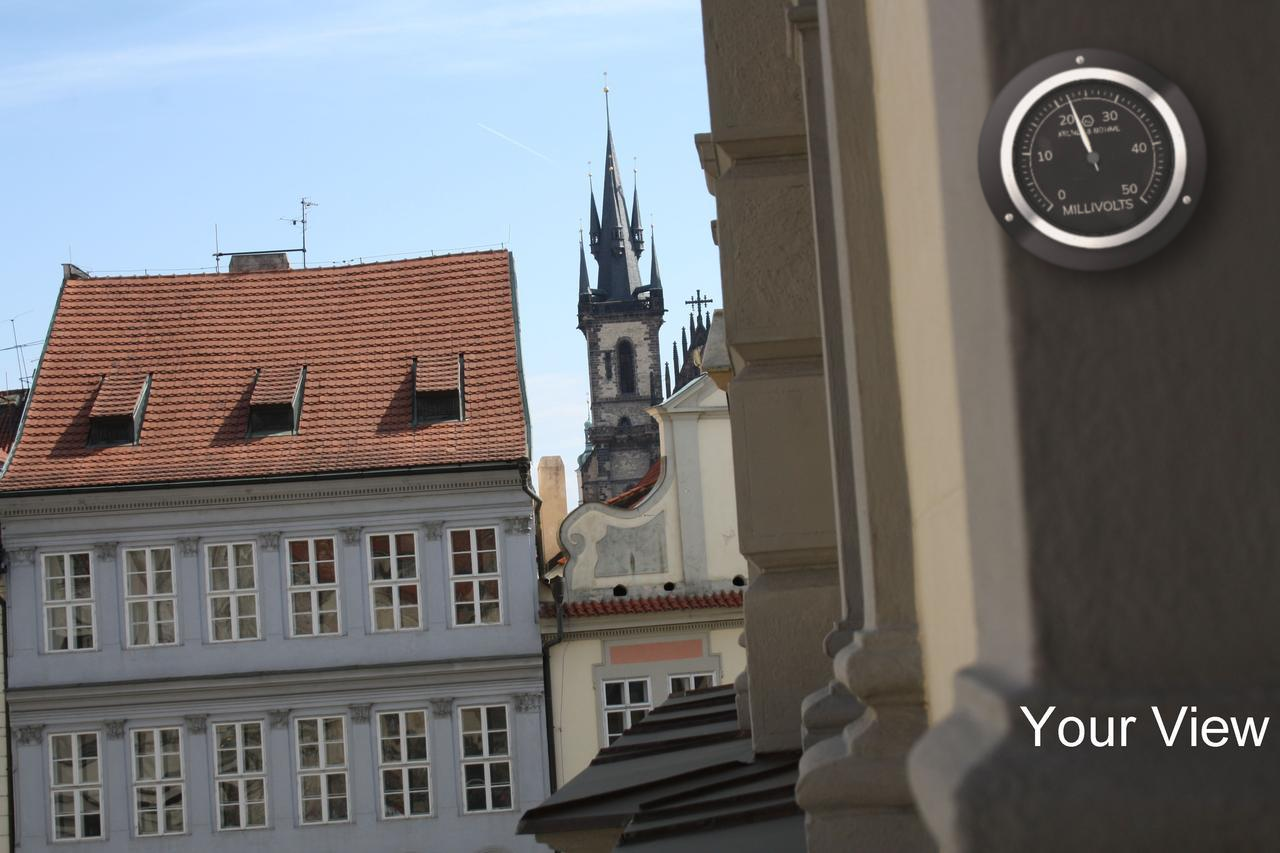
22 mV
